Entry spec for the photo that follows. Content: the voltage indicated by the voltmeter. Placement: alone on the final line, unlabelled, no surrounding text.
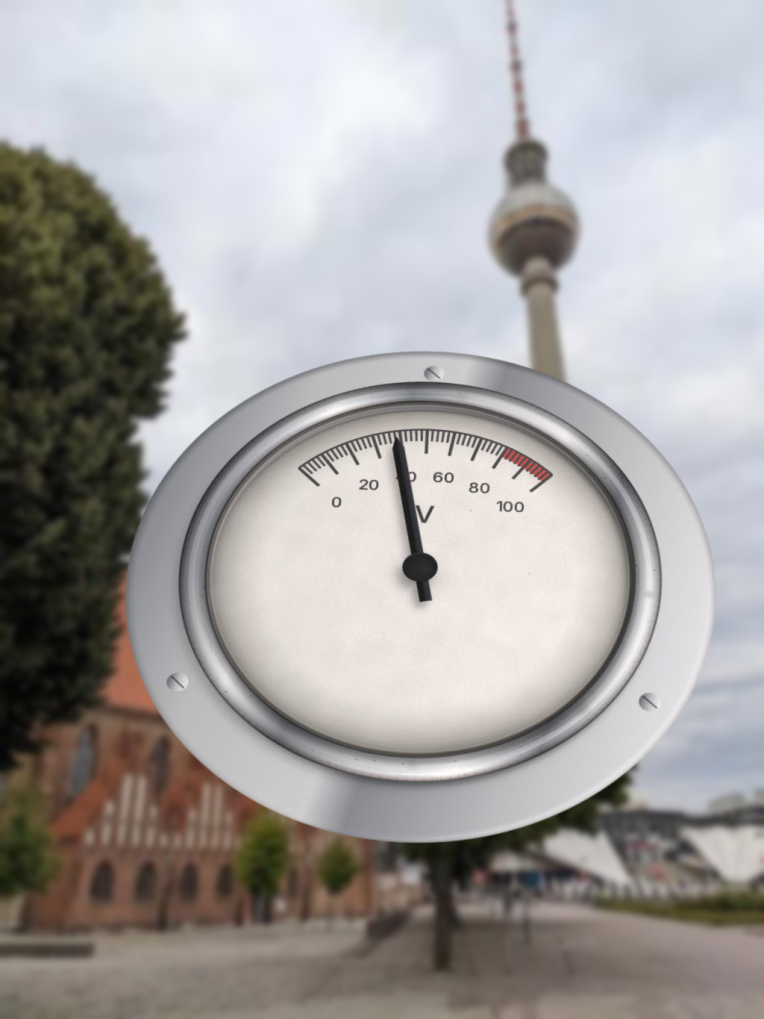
38 V
